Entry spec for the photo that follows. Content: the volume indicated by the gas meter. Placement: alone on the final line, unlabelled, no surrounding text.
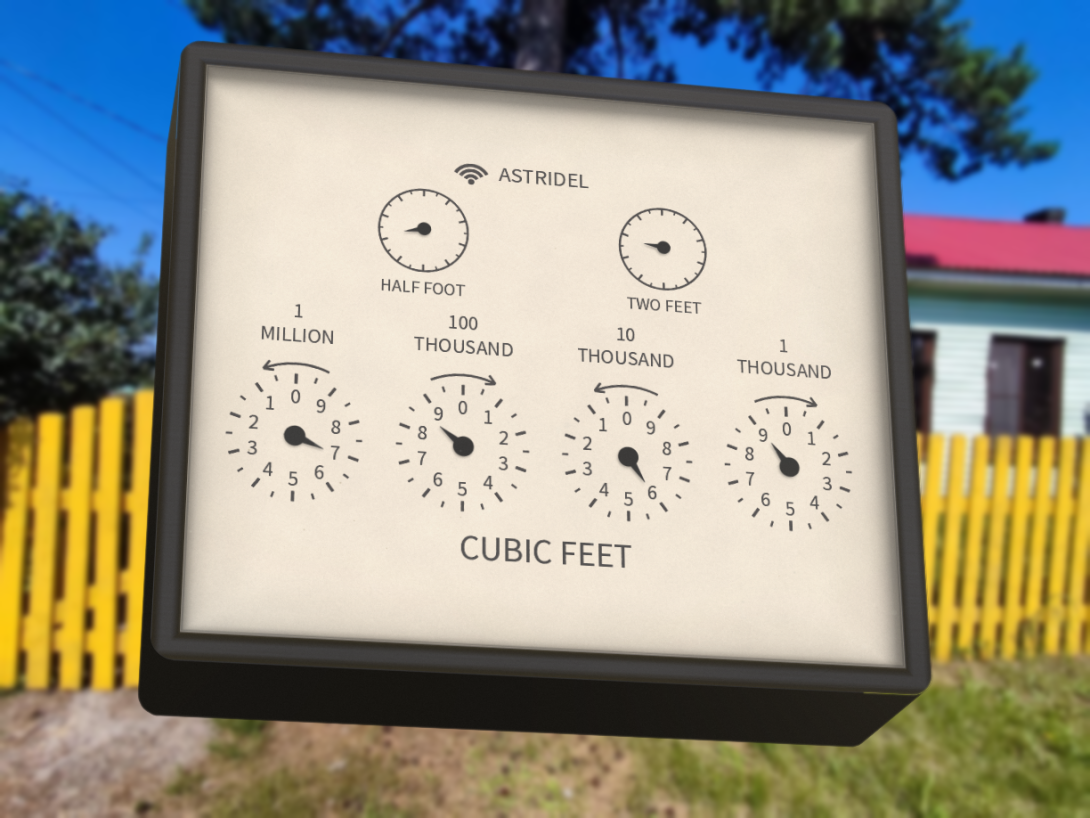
685900 ft³
